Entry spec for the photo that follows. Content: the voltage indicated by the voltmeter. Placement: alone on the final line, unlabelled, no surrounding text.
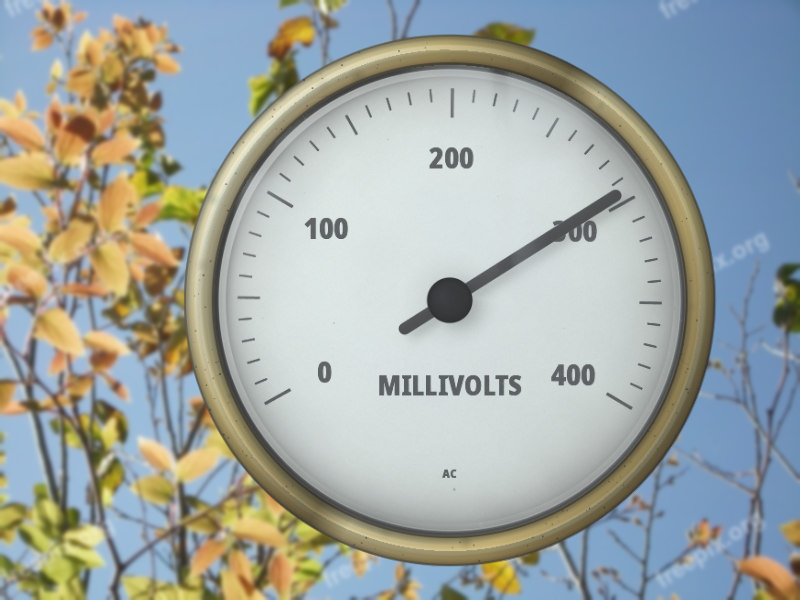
295 mV
